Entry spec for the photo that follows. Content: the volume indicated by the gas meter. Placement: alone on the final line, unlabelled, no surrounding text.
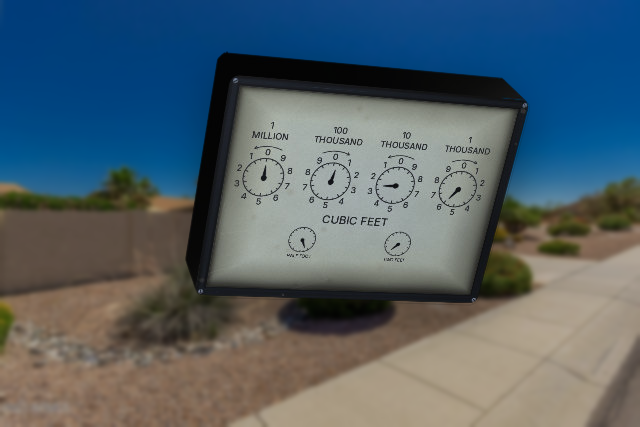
2600 ft³
